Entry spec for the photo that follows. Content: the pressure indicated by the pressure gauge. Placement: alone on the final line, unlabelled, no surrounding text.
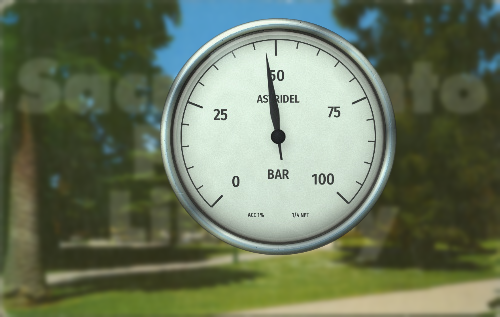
47.5 bar
